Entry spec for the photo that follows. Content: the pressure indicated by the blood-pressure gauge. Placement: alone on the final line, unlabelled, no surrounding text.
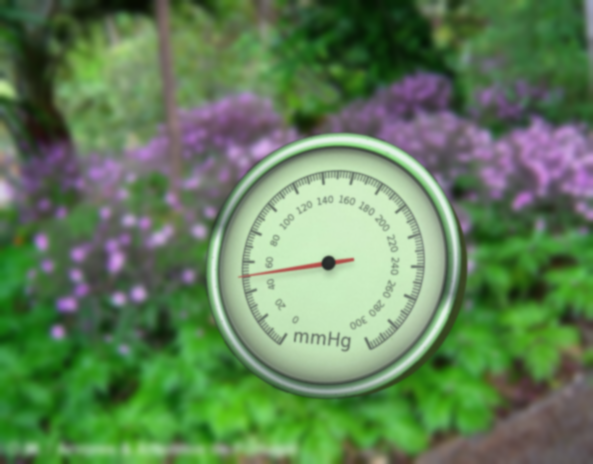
50 mmHg
